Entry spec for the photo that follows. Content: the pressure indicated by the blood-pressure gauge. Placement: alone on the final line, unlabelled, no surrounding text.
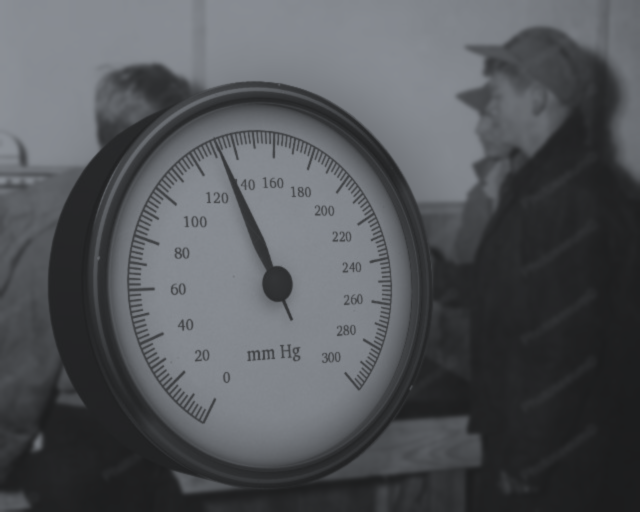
130 mmHg
